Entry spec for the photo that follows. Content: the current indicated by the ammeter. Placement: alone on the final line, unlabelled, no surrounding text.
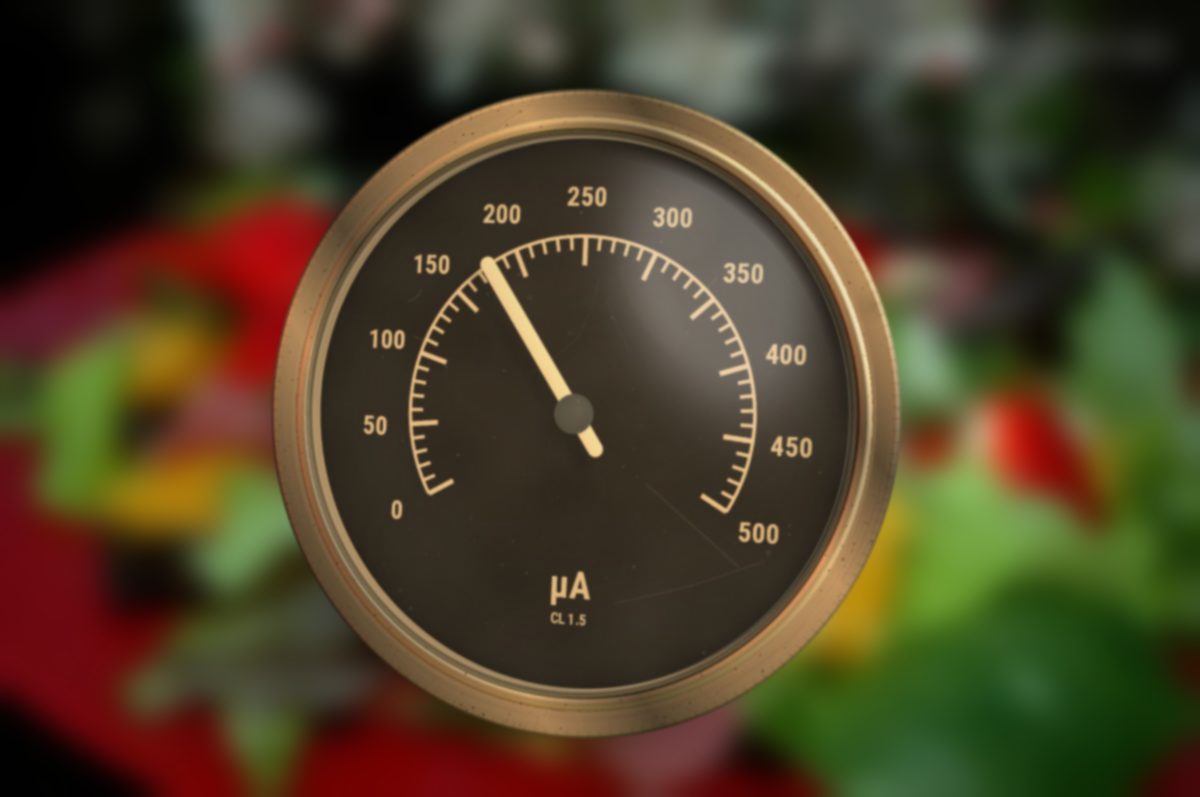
180 µA
